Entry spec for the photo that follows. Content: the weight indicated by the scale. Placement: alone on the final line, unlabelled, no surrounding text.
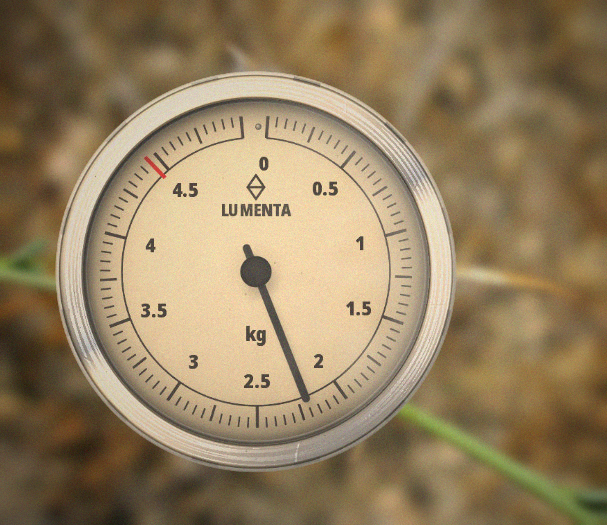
2.2 kg
